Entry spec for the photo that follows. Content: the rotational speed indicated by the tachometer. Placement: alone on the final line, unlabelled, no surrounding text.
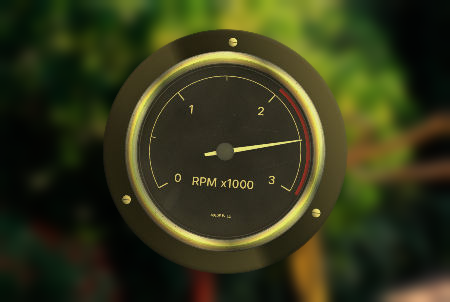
2500 rpm
